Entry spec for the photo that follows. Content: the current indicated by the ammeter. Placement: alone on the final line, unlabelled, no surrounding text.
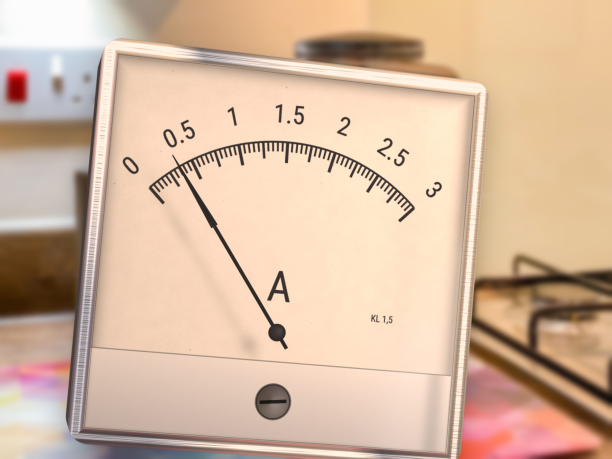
0.35 A
